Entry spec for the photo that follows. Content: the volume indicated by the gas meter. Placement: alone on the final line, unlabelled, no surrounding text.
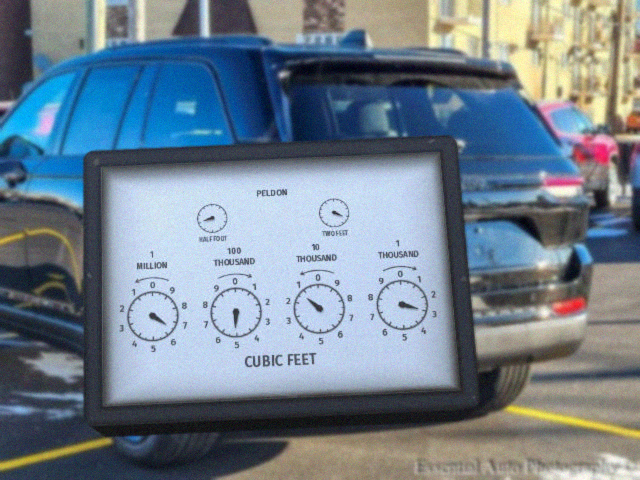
651300 ft³
